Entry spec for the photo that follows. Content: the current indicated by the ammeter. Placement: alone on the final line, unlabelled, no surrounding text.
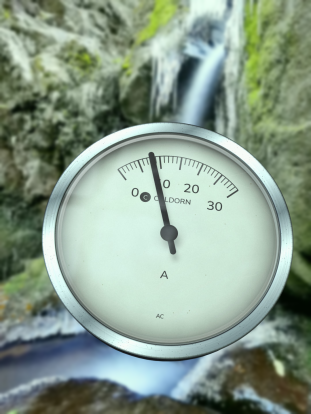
8 A
